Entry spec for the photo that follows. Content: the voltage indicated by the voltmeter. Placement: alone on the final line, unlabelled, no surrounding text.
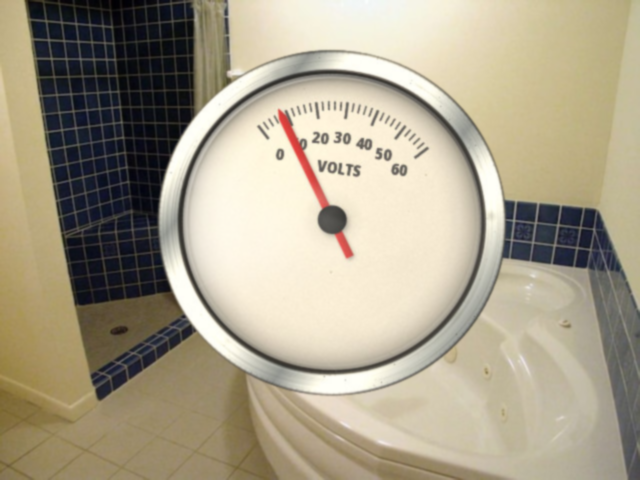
8 V
